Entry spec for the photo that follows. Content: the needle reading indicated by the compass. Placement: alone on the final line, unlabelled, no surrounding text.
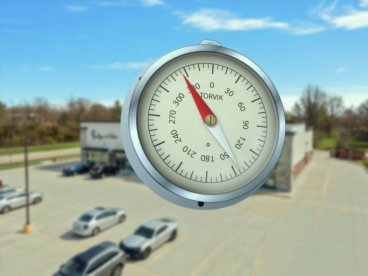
325 °
